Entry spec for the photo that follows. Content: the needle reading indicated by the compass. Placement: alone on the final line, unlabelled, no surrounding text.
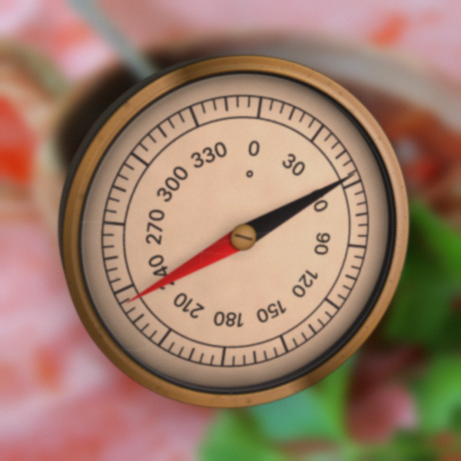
235 °
